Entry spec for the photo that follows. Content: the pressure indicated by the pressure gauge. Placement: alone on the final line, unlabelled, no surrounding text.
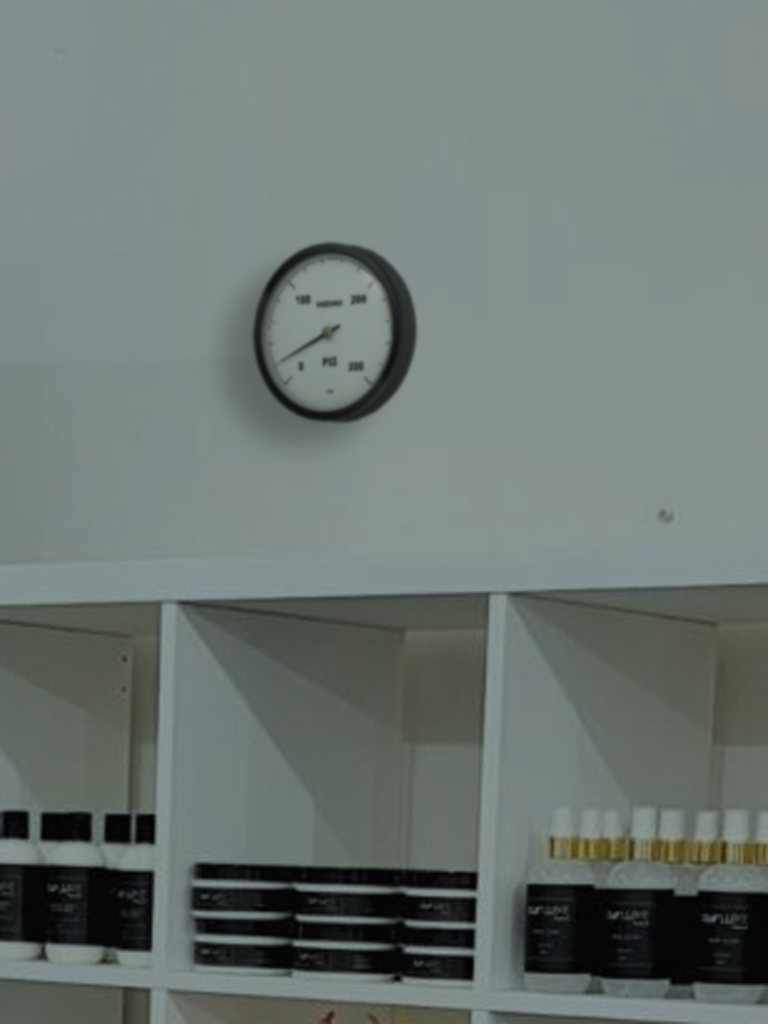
20 psi
